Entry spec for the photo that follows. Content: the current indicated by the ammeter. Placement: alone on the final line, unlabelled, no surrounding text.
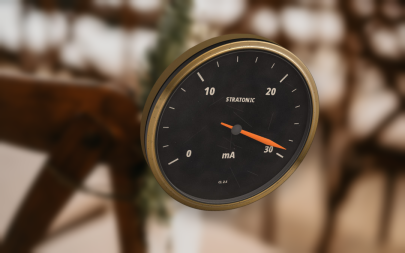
29 mA
